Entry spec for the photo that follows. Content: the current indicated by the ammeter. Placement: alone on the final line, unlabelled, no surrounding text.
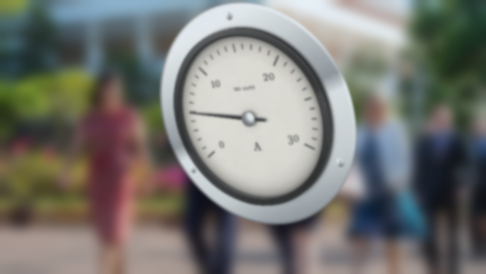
5 A
